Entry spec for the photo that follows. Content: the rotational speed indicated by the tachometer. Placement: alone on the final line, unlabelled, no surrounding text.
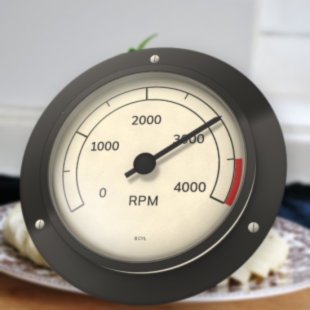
3000 rpm
